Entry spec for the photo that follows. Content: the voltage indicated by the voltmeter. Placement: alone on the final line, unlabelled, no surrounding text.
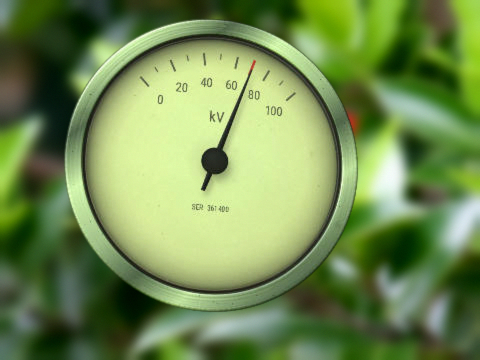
70 kV
